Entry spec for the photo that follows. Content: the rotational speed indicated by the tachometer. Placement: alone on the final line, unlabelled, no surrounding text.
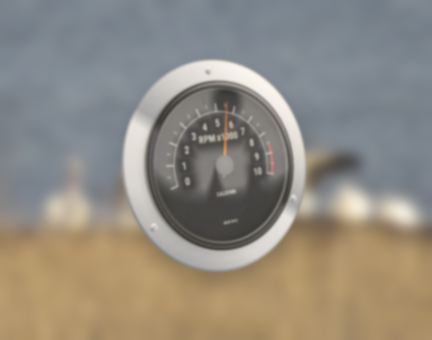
5500 rpm
